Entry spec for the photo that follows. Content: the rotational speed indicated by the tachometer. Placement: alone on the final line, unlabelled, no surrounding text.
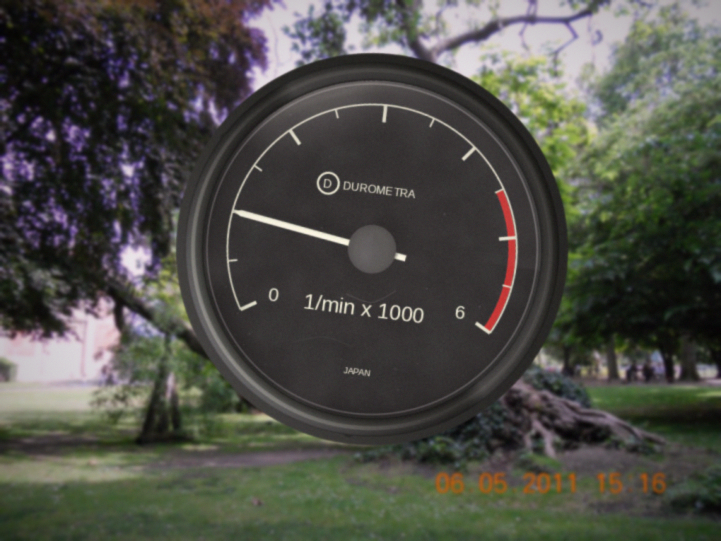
1000 rpm
